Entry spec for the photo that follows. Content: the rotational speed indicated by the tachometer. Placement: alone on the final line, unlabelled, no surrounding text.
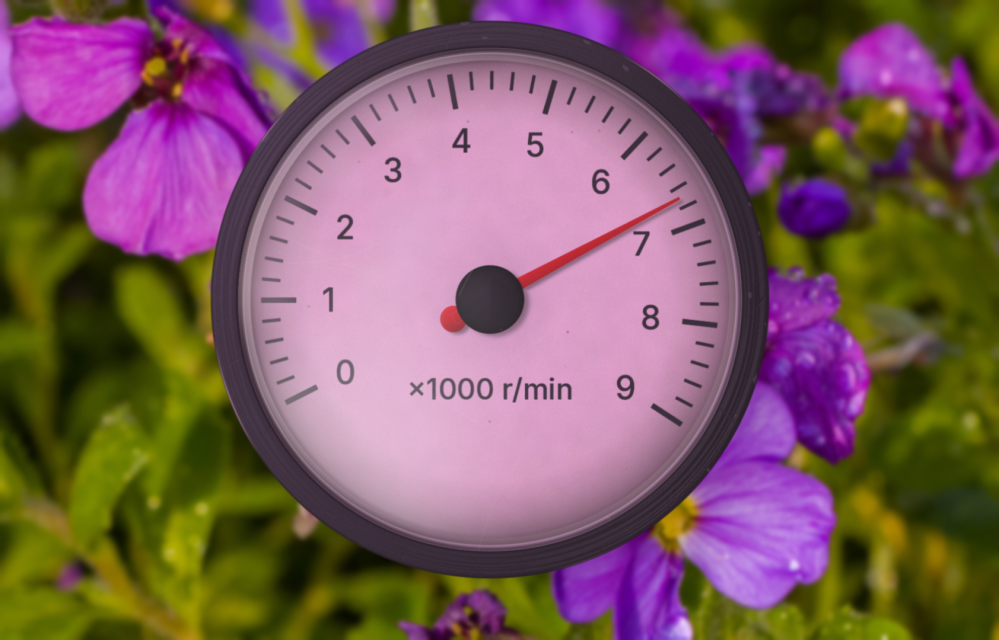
6700 rpm
